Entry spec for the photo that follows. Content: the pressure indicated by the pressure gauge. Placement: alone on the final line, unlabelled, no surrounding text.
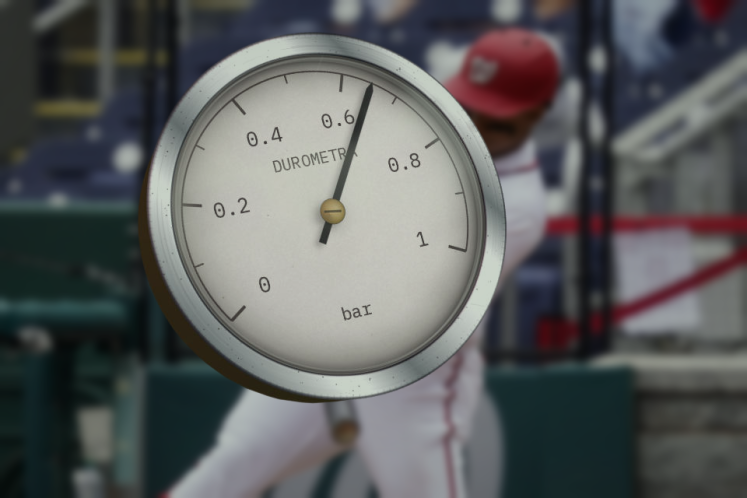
0.65 bar
